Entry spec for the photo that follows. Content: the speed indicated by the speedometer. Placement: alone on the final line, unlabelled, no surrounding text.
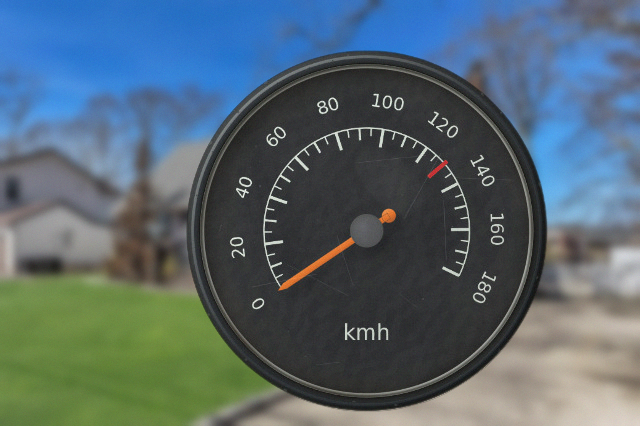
0 km/h
